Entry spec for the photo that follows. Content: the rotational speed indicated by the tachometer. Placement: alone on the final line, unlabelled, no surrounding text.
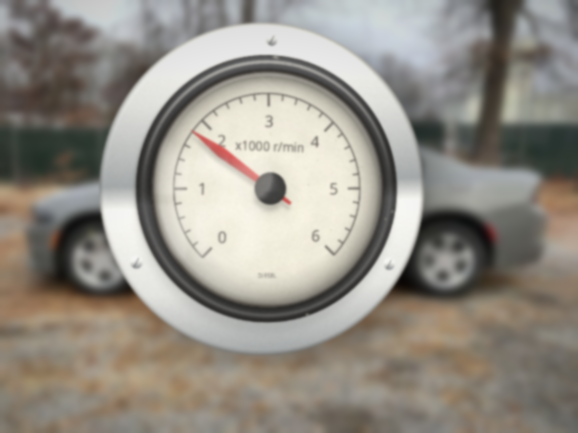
1800 rpm
